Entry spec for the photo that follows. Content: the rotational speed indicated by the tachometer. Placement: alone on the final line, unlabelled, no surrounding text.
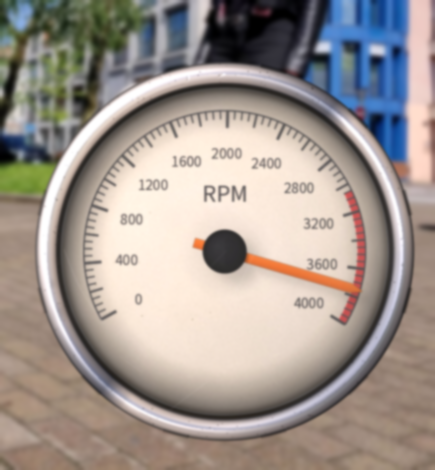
3750 rpm
